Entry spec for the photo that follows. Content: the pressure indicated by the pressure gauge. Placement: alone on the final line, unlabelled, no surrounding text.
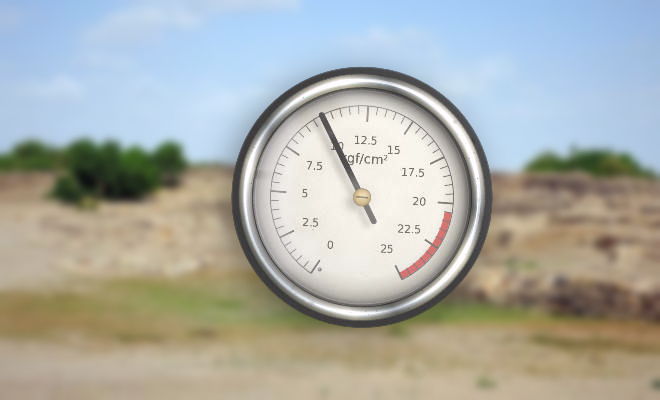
10 kg/cm²
